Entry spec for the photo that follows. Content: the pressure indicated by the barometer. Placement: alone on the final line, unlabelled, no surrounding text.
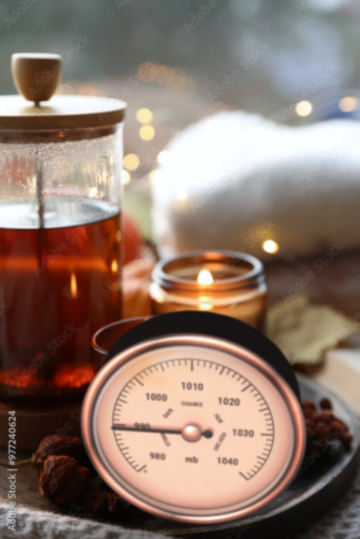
990 mbar
